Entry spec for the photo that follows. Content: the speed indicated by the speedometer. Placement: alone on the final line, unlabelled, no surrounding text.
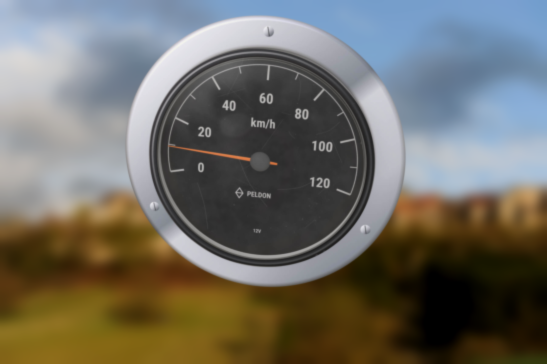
10 km/h
